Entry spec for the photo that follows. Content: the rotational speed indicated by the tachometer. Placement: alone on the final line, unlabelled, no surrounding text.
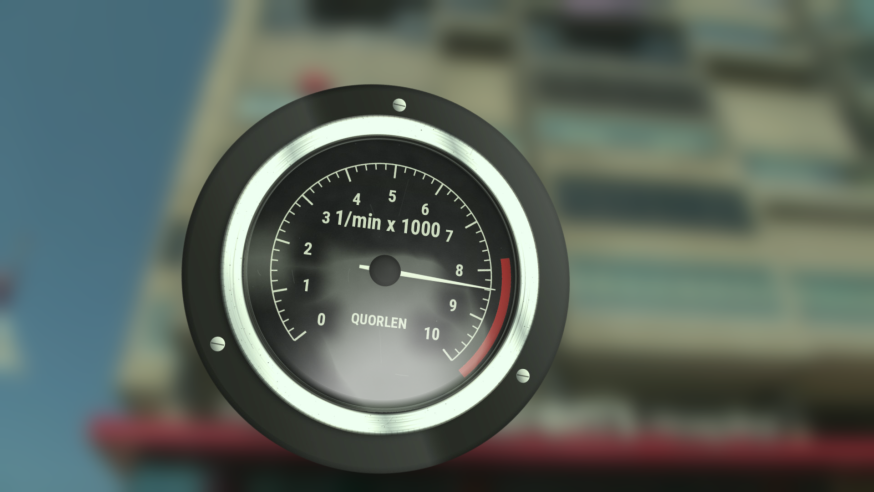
8400 rpm
